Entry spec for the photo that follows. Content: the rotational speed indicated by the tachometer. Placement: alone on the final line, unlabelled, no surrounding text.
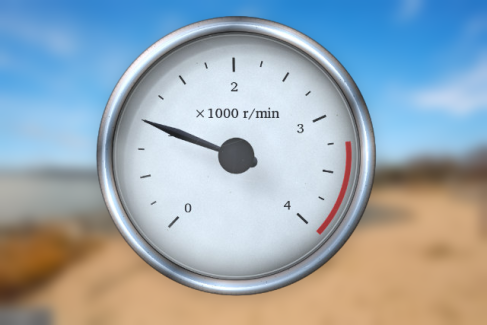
1000 rpm
